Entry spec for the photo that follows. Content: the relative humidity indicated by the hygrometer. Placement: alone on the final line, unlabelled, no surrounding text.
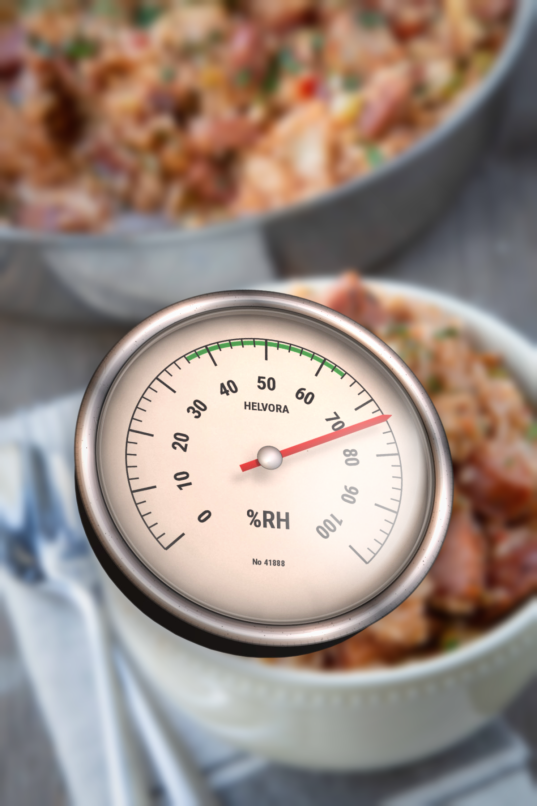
74 %
